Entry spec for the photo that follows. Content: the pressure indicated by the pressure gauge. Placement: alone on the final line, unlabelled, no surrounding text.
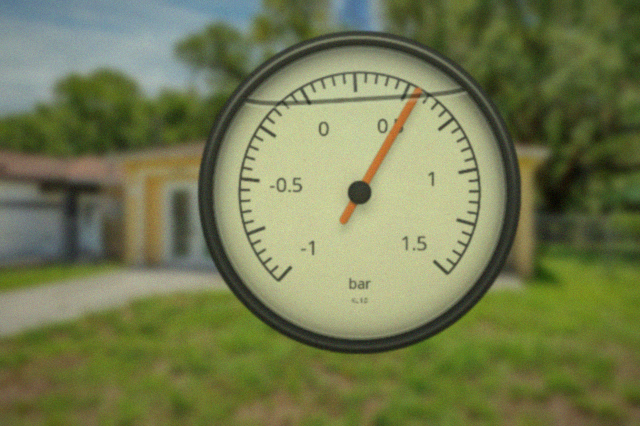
0.55 bar
